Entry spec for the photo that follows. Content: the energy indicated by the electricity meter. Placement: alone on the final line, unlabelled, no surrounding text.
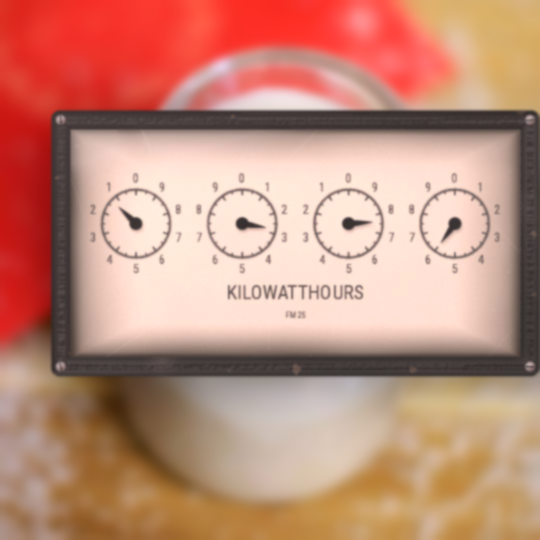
1276 kWh
